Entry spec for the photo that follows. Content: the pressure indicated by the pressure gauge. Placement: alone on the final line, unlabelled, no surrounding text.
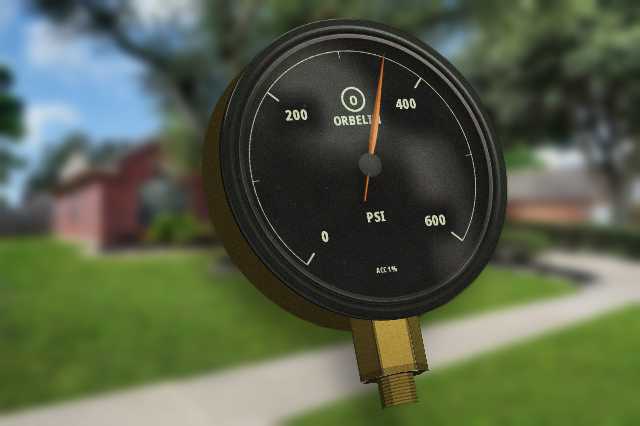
350 psi
